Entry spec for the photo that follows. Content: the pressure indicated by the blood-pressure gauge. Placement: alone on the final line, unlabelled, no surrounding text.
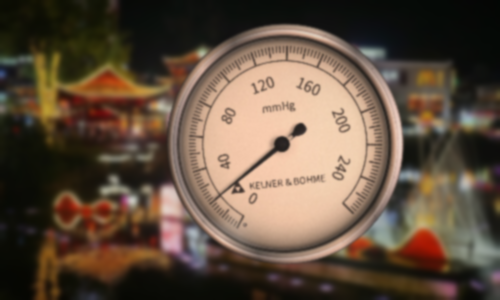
20 mmHg
